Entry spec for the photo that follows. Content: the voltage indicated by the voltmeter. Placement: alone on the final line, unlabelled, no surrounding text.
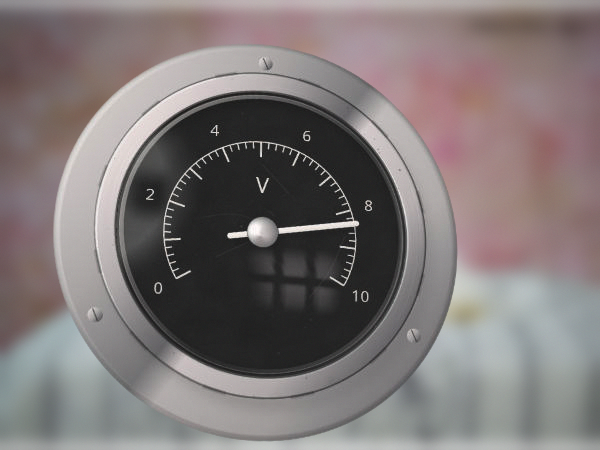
8.4 V
